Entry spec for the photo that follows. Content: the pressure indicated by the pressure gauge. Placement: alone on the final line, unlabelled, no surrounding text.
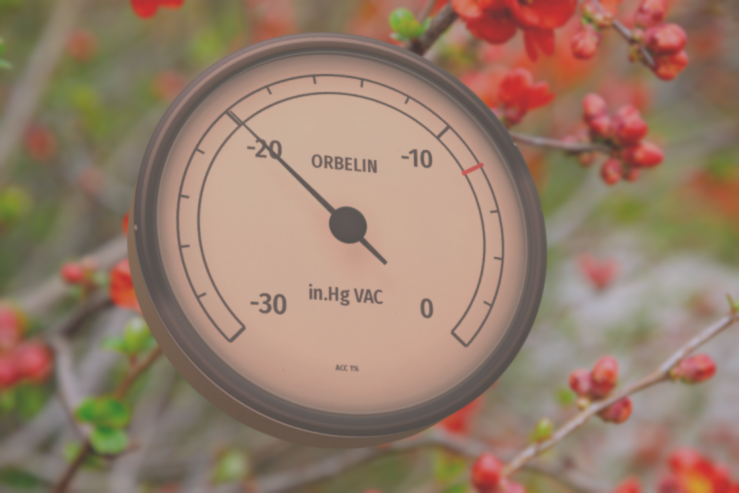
-20 inHg
